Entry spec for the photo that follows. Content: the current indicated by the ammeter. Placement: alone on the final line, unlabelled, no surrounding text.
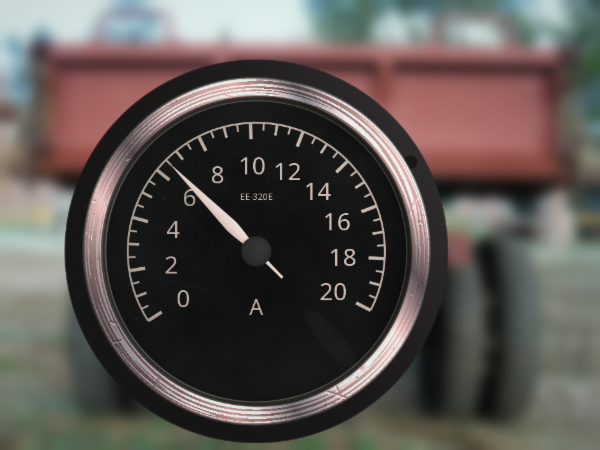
6.5 A
